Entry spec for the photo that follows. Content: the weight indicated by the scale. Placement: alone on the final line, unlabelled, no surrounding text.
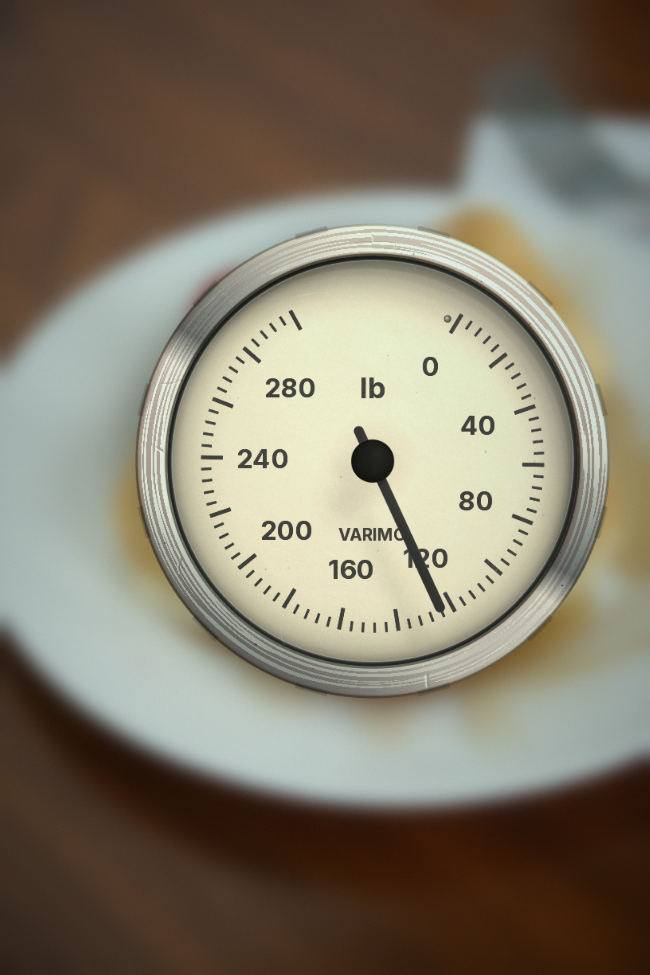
124 lb
